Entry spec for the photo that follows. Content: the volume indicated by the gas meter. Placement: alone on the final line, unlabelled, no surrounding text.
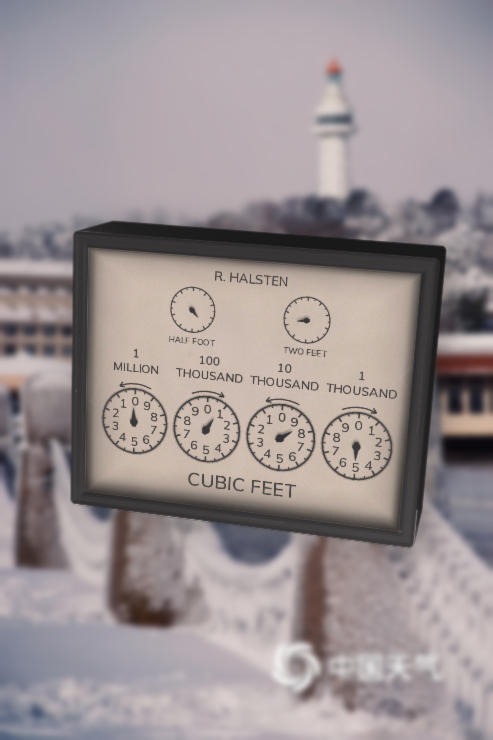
8500 ft³
